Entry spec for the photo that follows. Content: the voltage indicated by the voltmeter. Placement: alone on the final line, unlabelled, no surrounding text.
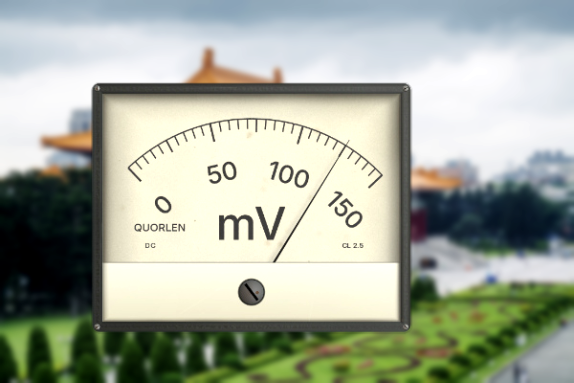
125 mV
